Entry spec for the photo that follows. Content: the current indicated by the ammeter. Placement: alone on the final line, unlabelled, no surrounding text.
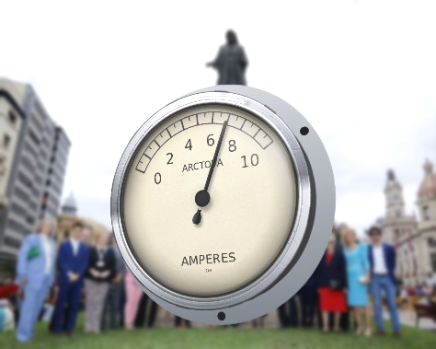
7 A
